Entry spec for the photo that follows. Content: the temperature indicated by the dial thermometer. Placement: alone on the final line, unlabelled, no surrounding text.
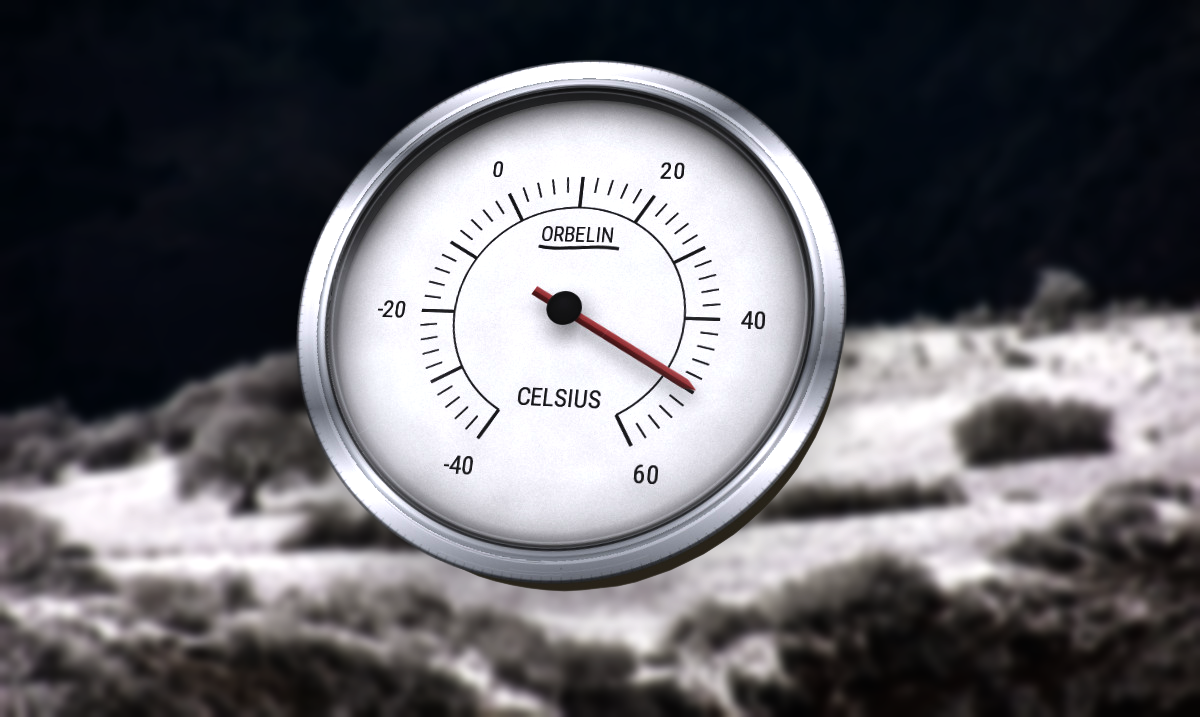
50 °C
